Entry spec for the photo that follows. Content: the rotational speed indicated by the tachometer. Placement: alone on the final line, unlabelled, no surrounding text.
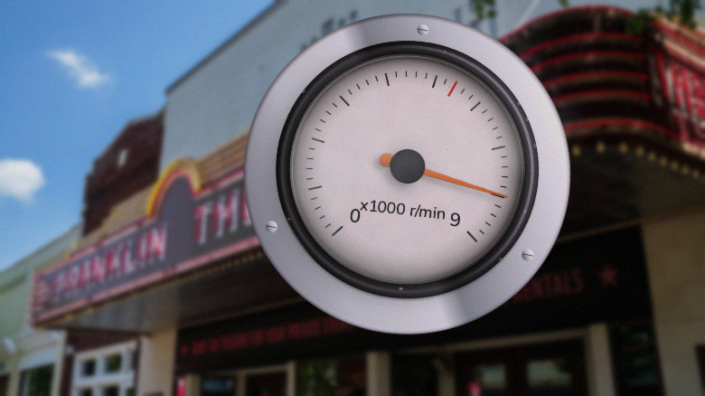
8000 rpm
